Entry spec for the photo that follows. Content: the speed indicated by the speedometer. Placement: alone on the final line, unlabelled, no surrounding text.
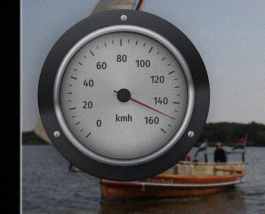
150 km/h
